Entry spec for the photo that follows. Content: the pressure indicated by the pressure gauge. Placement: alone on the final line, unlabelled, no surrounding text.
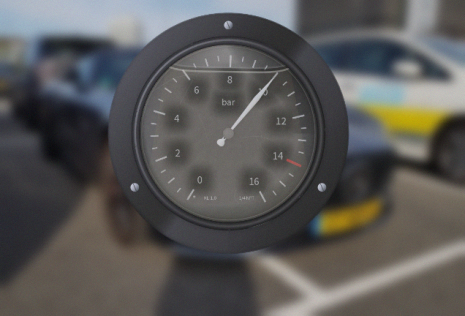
10 bar
